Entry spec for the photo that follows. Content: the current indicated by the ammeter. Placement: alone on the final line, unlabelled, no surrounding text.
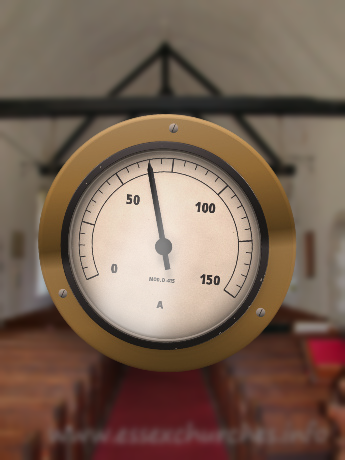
65 A
